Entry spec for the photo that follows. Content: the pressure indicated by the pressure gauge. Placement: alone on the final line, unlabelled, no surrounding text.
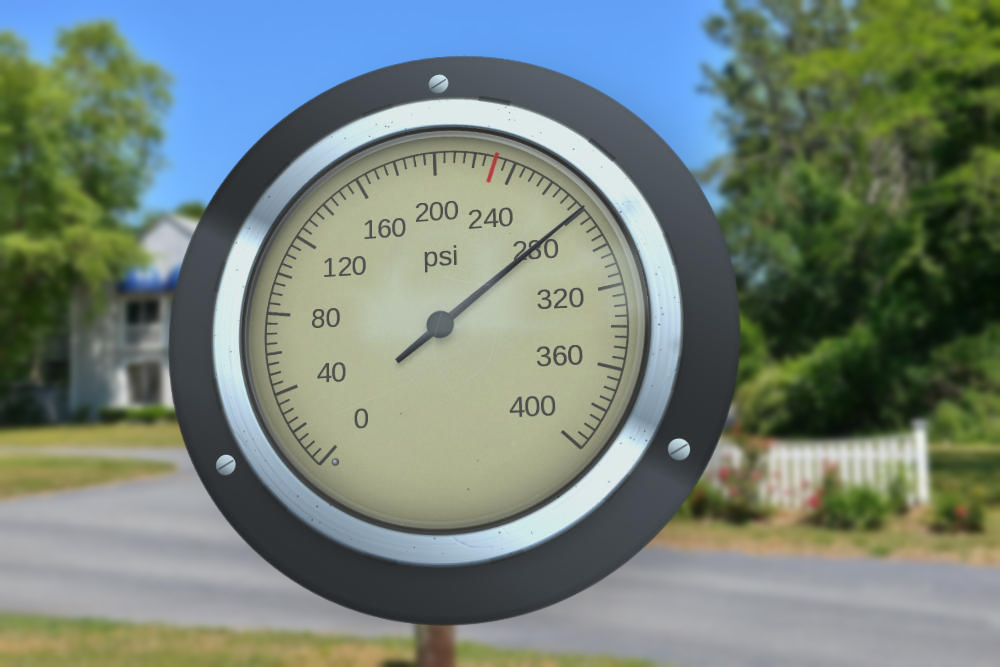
280 psi
